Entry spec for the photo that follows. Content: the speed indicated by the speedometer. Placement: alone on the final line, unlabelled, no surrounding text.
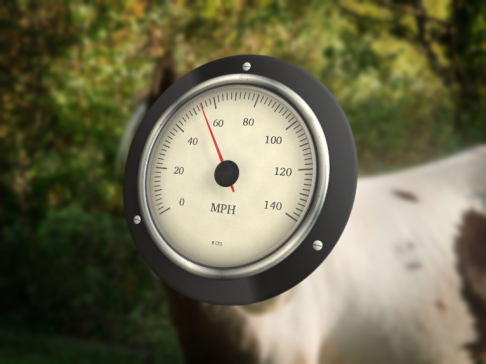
54 mph
